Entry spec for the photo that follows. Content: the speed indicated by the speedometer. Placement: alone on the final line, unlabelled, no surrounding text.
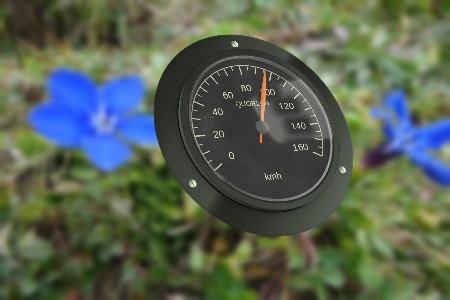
95 km/h
